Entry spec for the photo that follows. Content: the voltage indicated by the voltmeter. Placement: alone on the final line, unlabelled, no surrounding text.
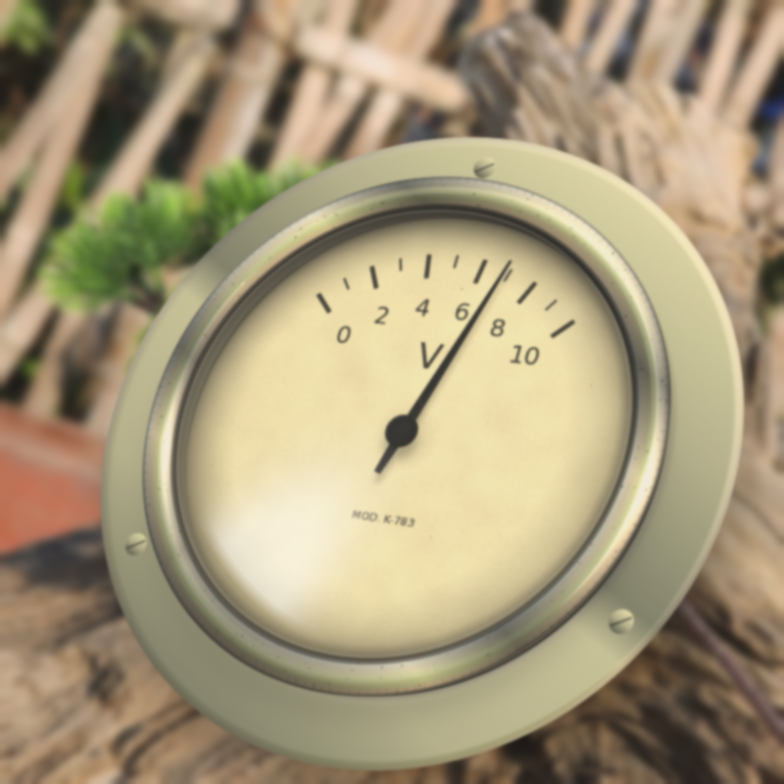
7 V
